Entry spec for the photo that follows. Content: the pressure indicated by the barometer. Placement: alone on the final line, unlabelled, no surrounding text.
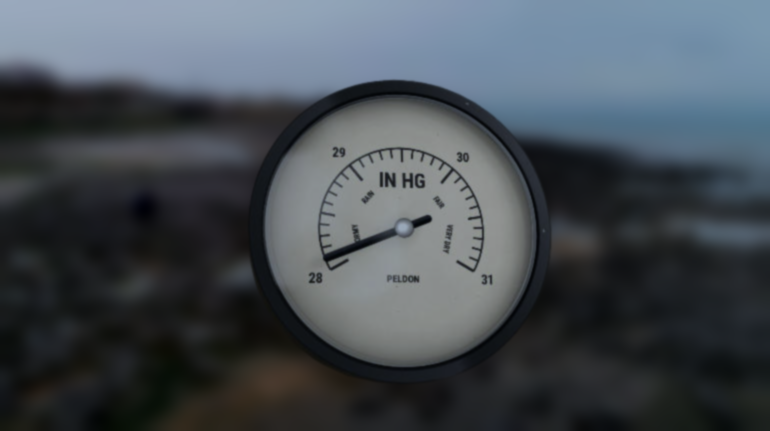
28.1 inHg
